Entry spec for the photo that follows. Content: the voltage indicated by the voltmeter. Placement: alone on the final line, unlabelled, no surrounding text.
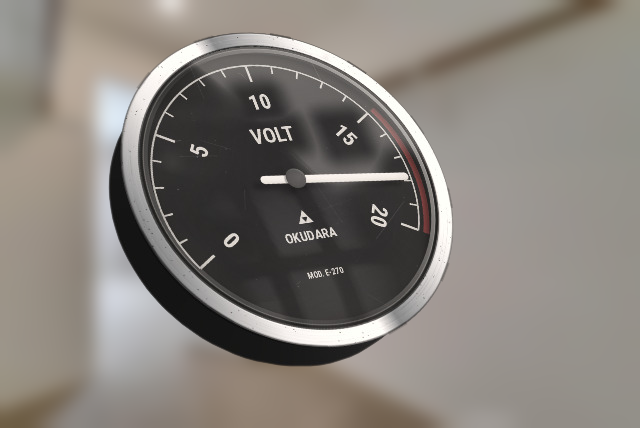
18 V
